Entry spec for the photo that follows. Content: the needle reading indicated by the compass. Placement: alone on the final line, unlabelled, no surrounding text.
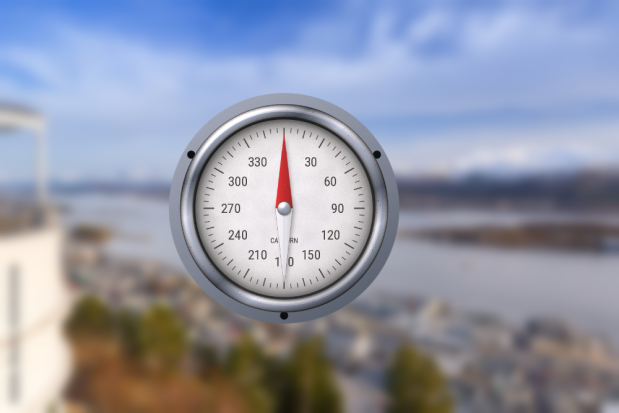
0 °
